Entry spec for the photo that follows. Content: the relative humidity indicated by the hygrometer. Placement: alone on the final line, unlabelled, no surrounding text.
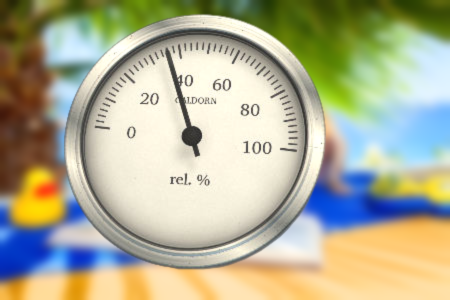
36 %
